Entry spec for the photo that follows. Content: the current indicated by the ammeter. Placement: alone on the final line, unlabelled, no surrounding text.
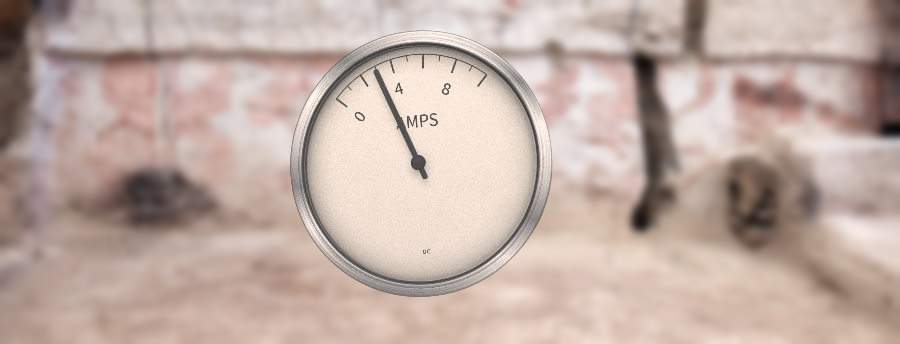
3 A
